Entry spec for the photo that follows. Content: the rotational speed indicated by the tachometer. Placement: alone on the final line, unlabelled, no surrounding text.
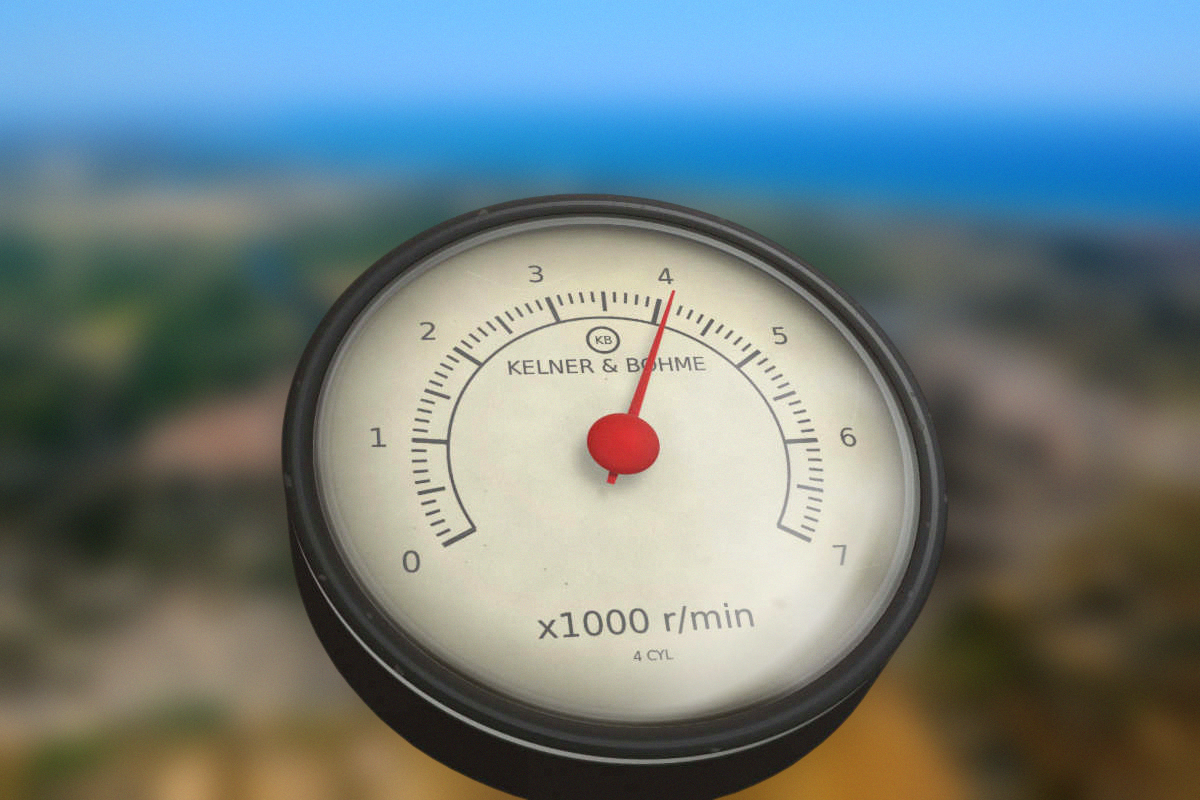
4100 rpm
